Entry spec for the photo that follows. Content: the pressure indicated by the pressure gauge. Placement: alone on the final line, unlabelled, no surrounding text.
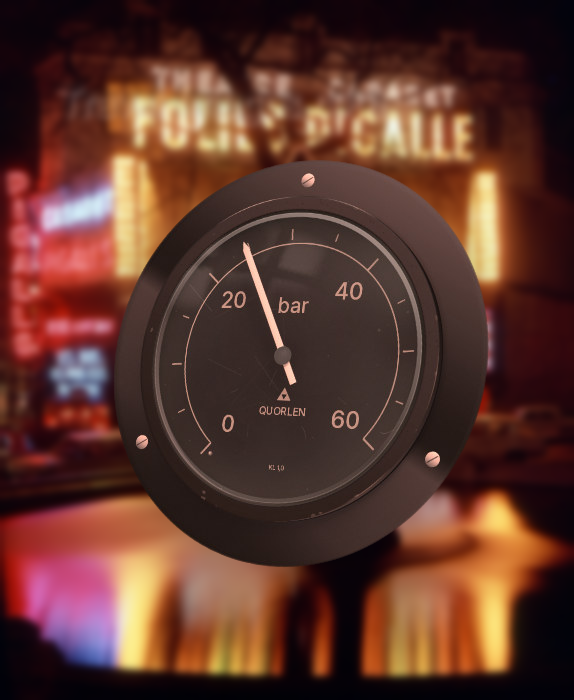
25 bar
